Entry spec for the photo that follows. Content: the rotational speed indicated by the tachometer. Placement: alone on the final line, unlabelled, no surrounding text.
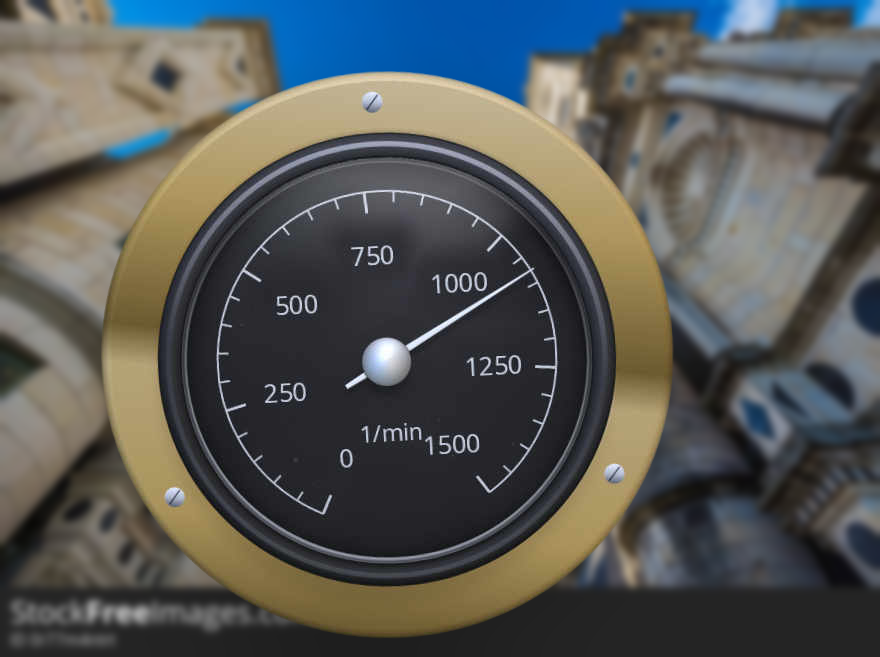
1075 rpm
